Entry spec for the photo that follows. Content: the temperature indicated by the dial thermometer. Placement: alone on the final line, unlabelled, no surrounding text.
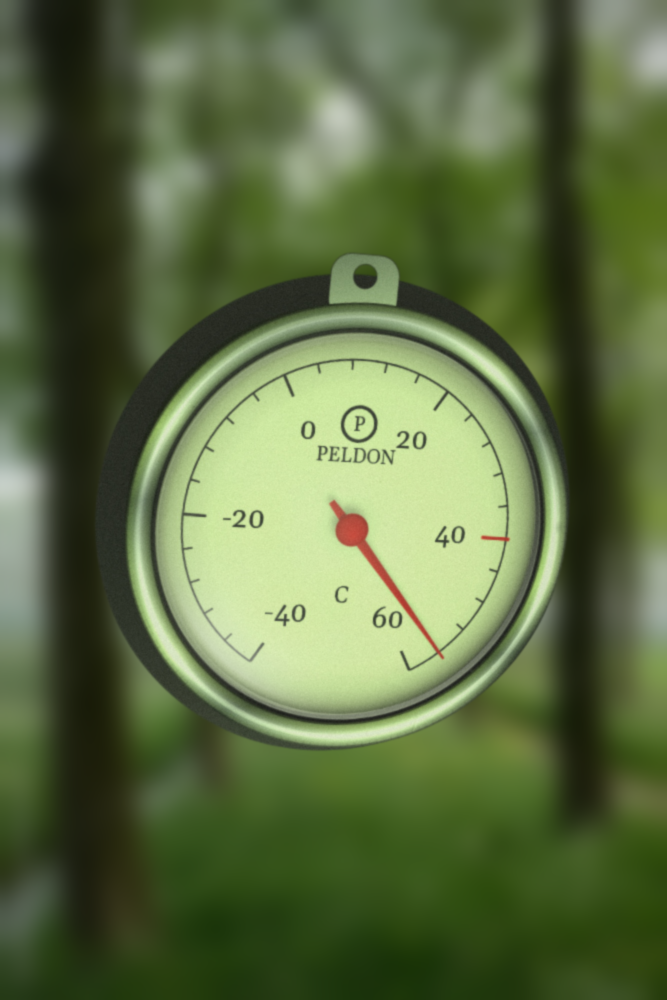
56 °C
